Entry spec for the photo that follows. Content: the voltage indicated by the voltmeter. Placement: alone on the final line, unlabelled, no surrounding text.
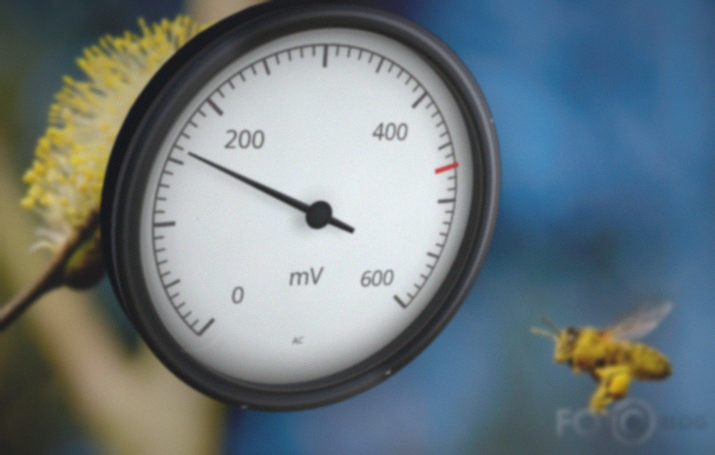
160 mV
